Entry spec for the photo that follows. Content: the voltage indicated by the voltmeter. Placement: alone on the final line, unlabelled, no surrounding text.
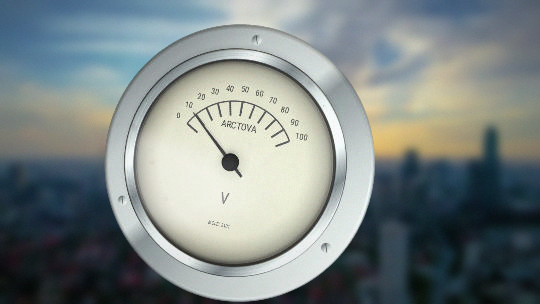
10 V
